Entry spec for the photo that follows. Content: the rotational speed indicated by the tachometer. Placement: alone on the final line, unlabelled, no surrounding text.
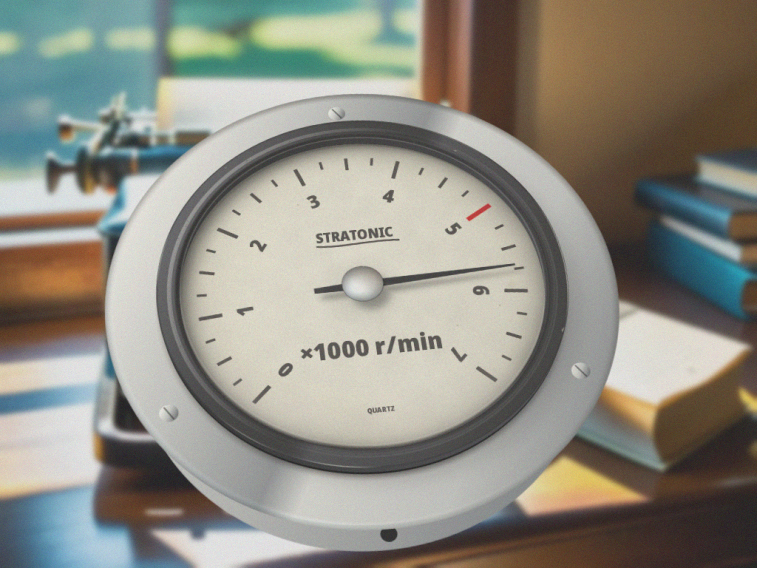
5750 rpm
